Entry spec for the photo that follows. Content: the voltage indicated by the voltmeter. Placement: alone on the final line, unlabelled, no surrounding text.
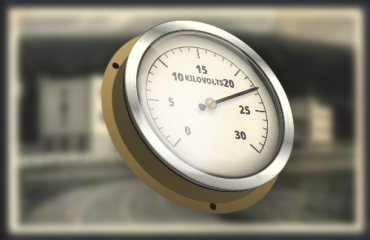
22.5 kV
